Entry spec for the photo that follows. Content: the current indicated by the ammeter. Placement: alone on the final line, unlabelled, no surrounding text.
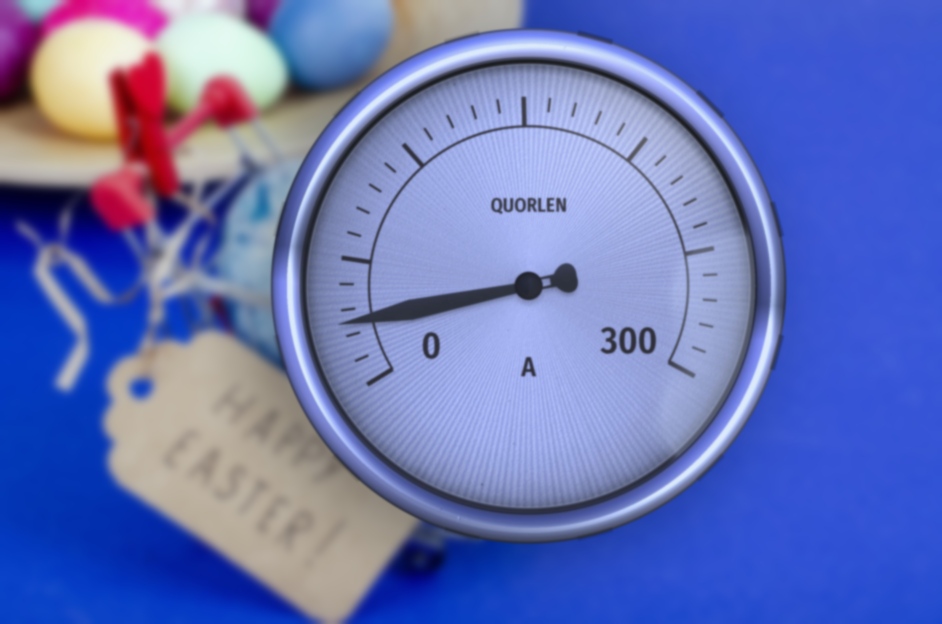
25 A
